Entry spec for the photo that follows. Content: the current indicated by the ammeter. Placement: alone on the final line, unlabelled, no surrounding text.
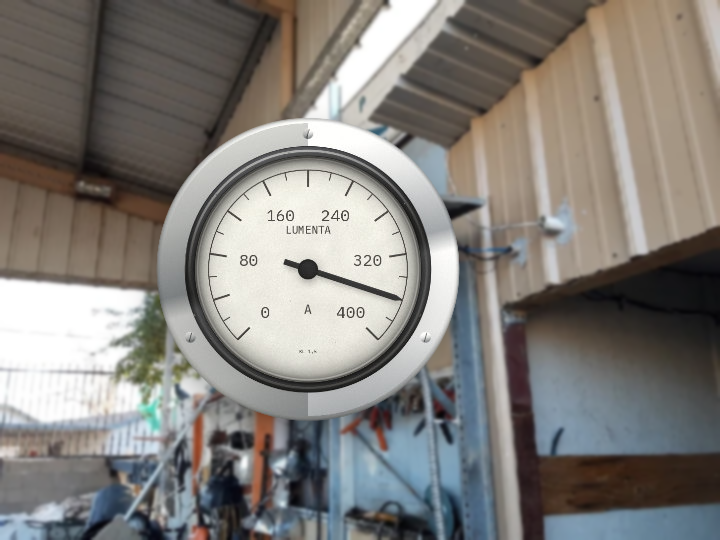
360 A
